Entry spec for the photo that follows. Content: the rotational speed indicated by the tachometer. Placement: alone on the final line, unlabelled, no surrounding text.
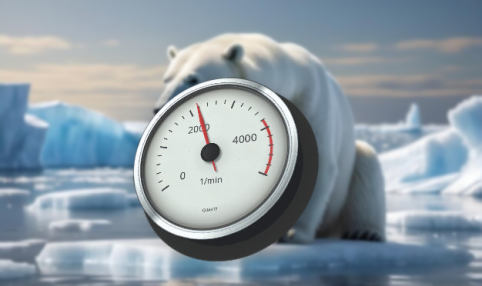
2200 rpm
